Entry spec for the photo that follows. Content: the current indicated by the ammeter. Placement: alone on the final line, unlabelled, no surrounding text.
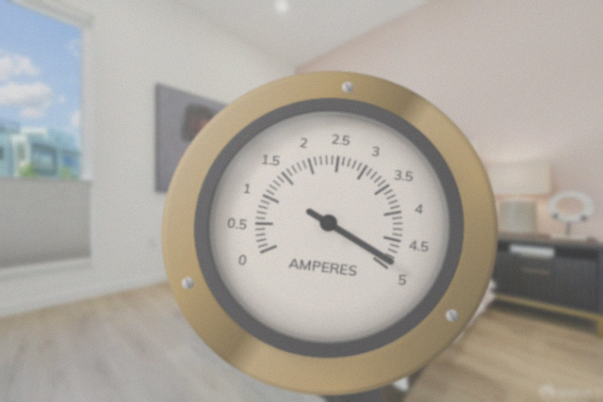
4.9 A
